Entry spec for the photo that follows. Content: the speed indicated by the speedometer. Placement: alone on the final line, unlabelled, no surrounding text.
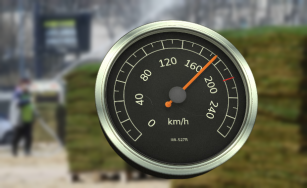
175 km/h
